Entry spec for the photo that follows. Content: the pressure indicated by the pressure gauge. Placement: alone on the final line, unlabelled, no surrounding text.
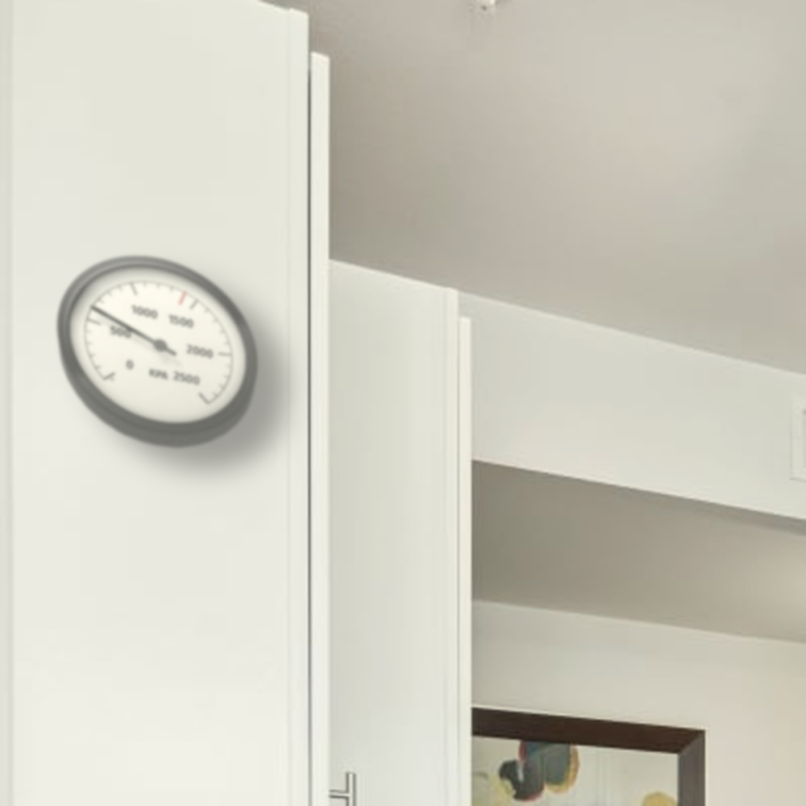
600 kPa
